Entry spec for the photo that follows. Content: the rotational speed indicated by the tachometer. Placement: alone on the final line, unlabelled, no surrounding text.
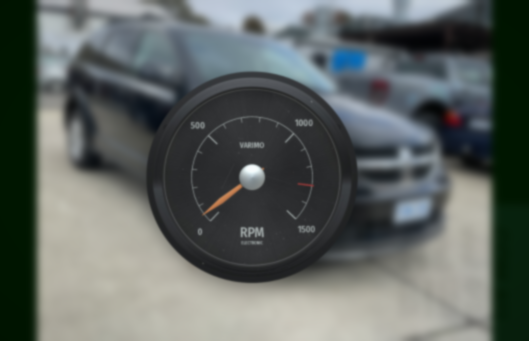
50 rpm
